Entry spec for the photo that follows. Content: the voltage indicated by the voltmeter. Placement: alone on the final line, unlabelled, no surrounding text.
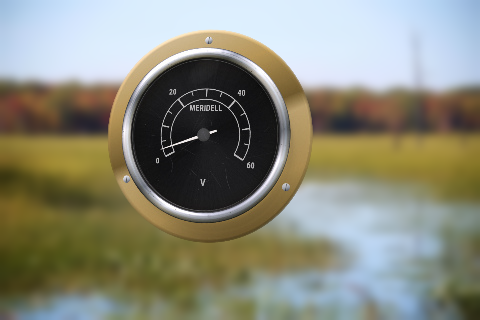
2.5 V
